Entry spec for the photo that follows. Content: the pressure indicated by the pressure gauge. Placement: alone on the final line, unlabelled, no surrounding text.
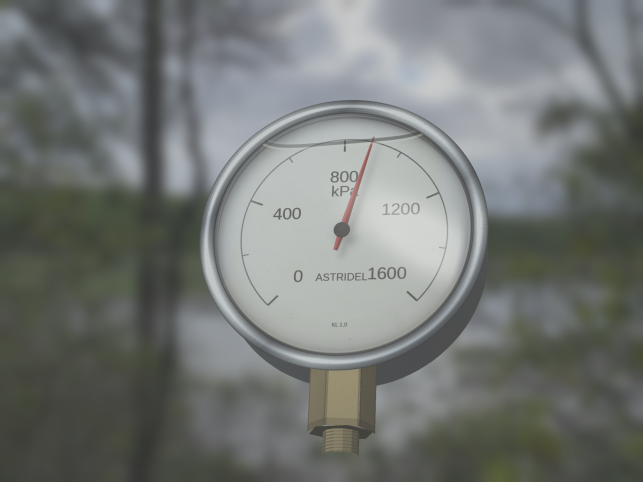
900 kPa
